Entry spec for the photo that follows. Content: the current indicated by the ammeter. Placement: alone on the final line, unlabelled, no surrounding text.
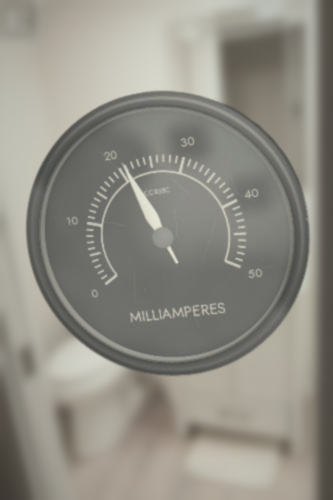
21 mA
